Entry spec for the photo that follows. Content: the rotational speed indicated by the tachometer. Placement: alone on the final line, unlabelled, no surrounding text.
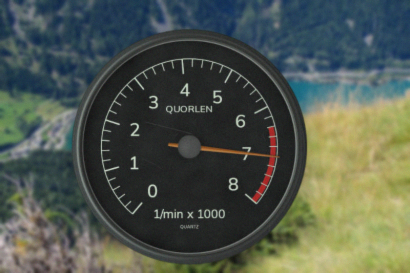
7000 rpm
